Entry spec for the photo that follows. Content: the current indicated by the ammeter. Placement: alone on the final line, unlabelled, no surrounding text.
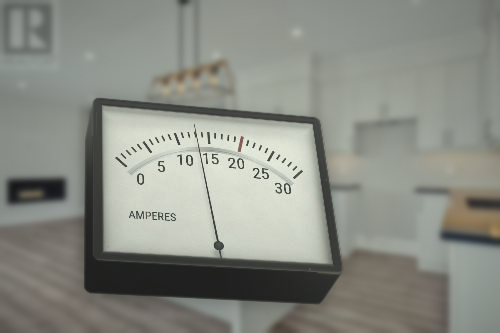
13 A
